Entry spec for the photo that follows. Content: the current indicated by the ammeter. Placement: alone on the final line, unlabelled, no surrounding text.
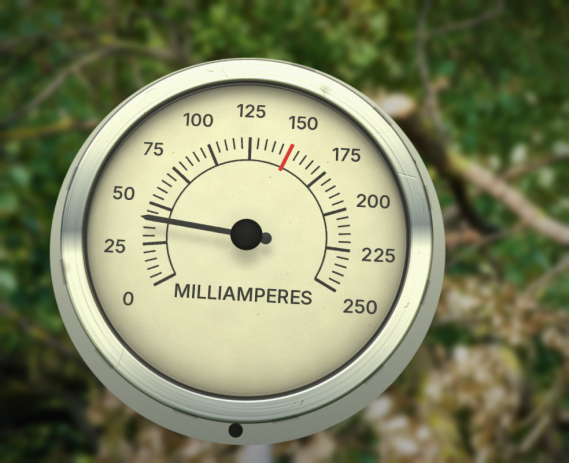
40 mA
